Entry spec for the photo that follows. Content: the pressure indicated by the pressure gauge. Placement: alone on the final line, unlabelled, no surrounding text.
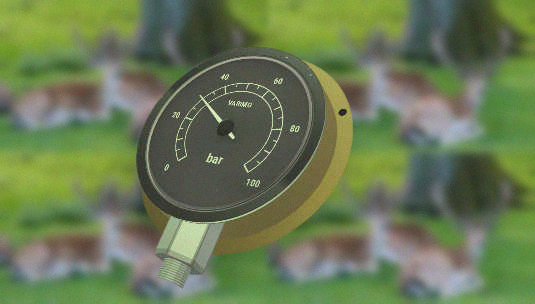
30 bar
